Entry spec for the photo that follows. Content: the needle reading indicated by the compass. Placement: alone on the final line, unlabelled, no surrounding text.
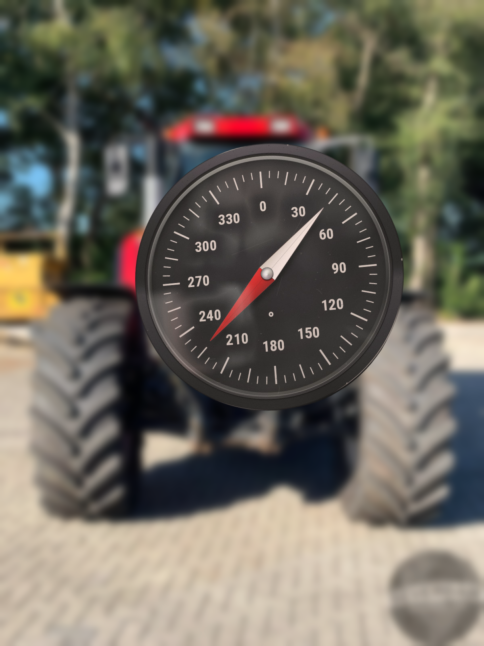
225 °
